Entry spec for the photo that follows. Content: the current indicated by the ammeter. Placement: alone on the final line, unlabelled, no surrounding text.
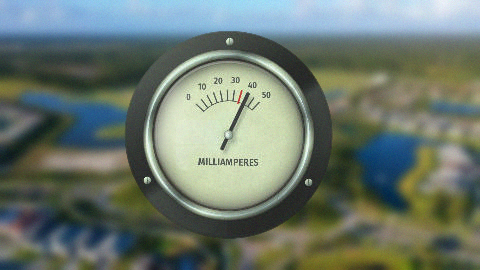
40 mA
